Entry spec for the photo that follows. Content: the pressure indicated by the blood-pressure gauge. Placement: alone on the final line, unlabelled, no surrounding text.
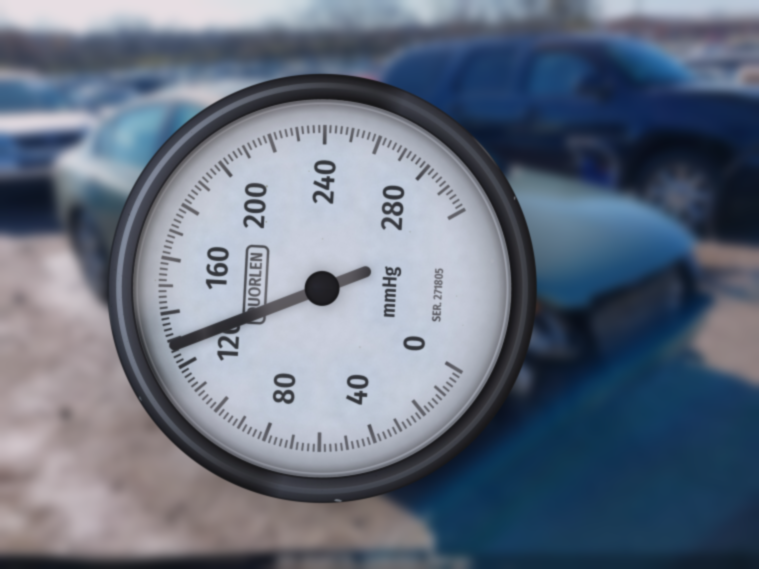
128 mmHg
